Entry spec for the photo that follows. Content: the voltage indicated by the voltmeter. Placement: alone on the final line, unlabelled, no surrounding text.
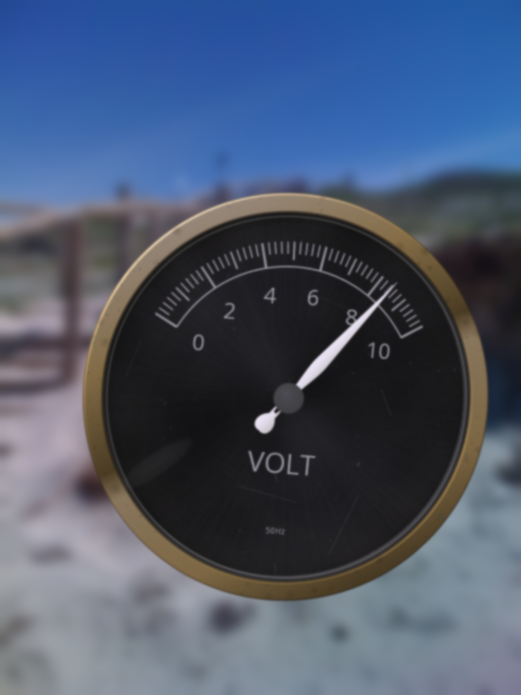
8.4 V
